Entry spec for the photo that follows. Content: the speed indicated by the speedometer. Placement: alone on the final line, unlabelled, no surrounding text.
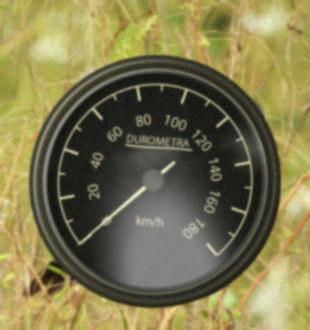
0 km/h
